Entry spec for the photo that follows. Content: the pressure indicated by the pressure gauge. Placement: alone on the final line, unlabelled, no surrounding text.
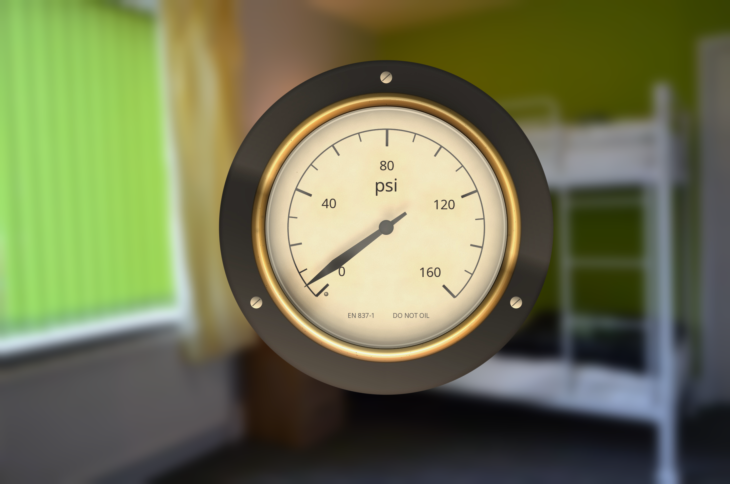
5 psi
